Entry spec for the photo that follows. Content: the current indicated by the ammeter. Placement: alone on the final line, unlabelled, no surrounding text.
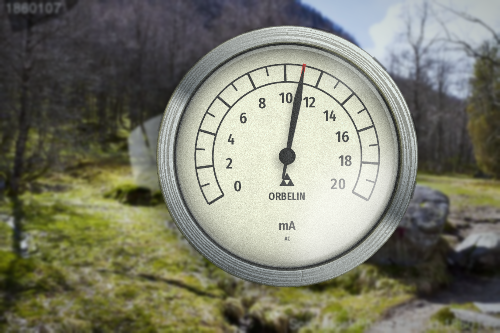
11 mA
